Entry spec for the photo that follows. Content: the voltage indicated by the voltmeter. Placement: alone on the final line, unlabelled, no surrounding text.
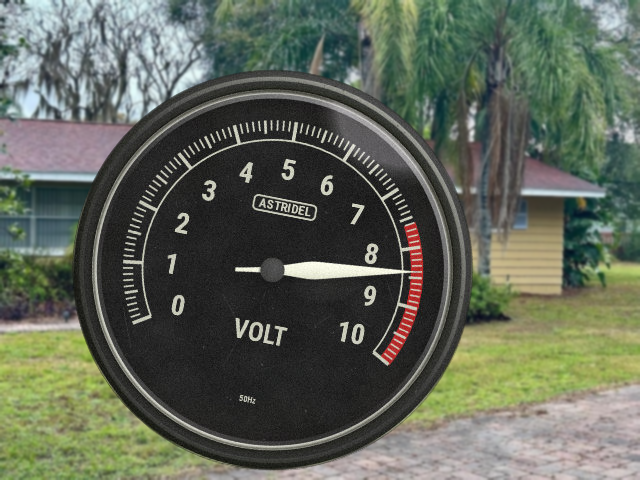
8.4 V
